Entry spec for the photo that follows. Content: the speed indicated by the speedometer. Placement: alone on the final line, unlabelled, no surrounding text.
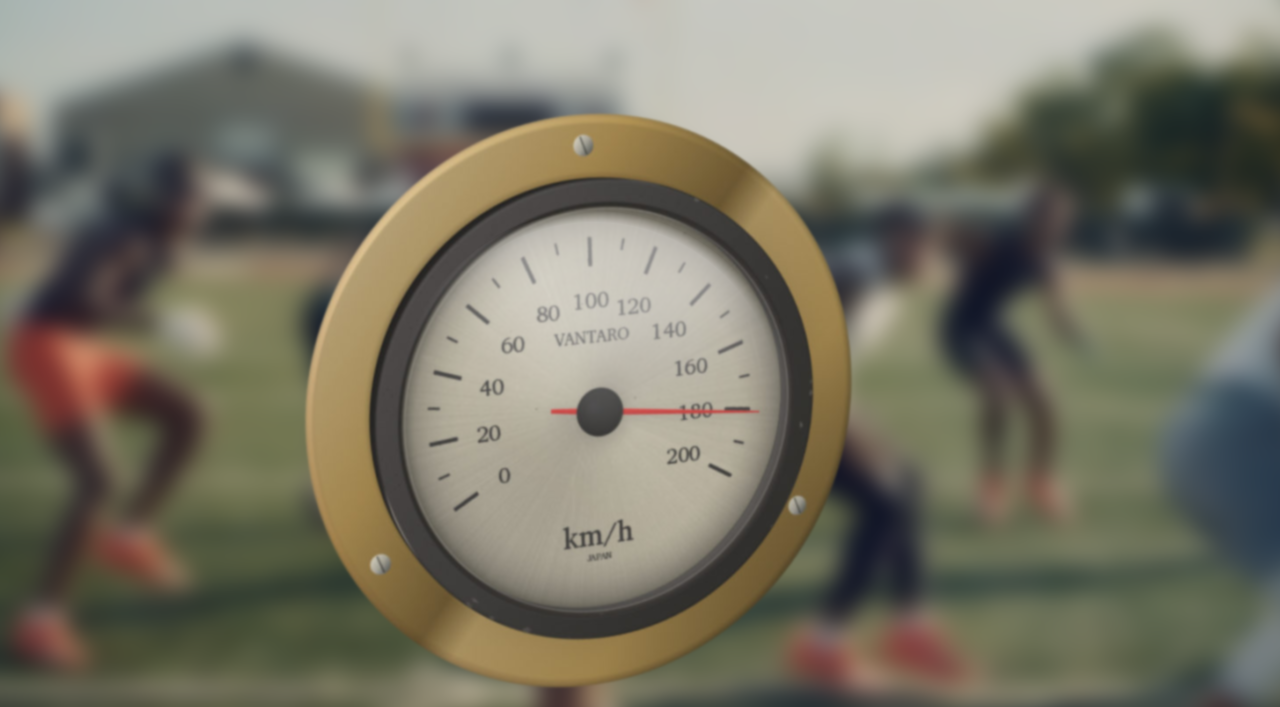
180 km/h
